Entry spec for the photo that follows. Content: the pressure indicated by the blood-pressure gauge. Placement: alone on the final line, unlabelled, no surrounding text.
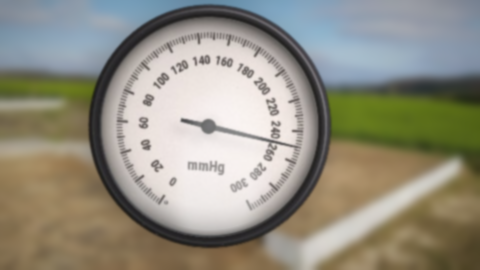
250 mmHg
